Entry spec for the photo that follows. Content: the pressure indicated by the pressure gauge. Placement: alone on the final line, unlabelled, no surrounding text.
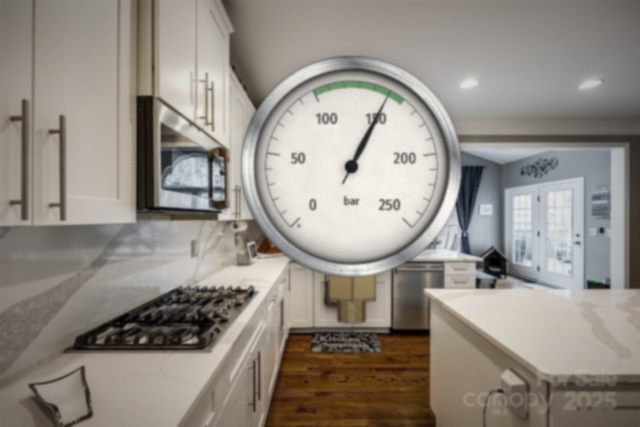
150 bar
